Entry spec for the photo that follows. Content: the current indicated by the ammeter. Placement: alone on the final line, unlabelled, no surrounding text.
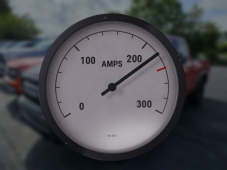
220 A
